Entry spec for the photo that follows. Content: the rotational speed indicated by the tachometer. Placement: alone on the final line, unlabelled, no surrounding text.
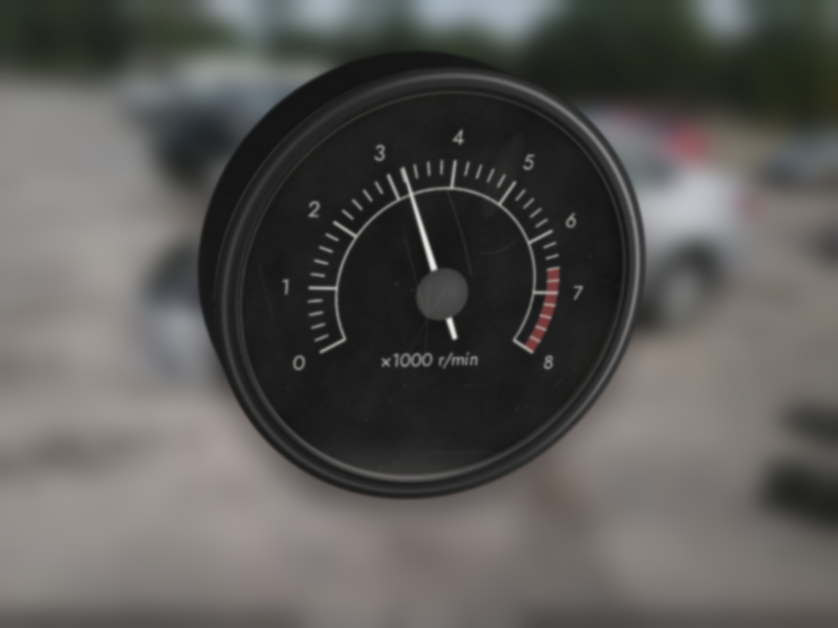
3200 rpm
